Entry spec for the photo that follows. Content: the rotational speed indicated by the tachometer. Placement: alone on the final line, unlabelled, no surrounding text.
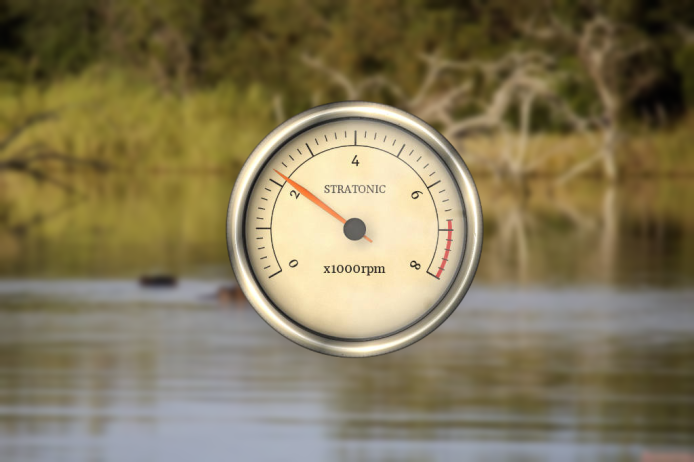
2200 rpm
